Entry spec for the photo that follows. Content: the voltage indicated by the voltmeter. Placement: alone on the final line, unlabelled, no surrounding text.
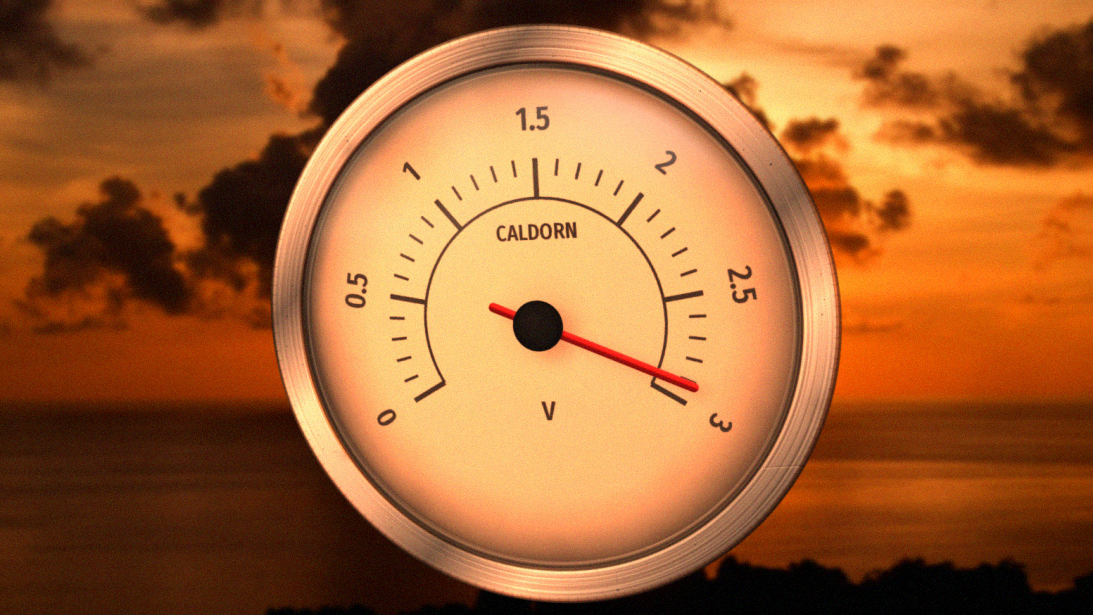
2.9 V
